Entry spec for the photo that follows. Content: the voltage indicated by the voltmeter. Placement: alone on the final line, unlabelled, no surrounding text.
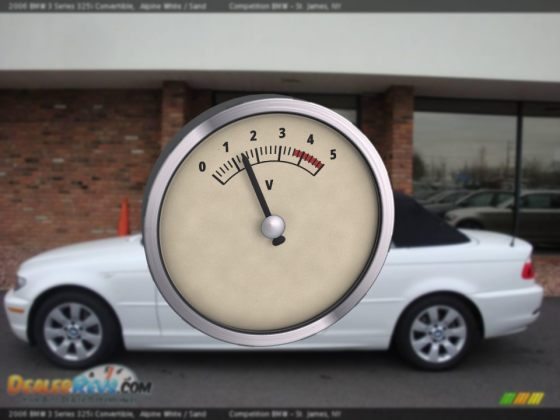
1.4 V
